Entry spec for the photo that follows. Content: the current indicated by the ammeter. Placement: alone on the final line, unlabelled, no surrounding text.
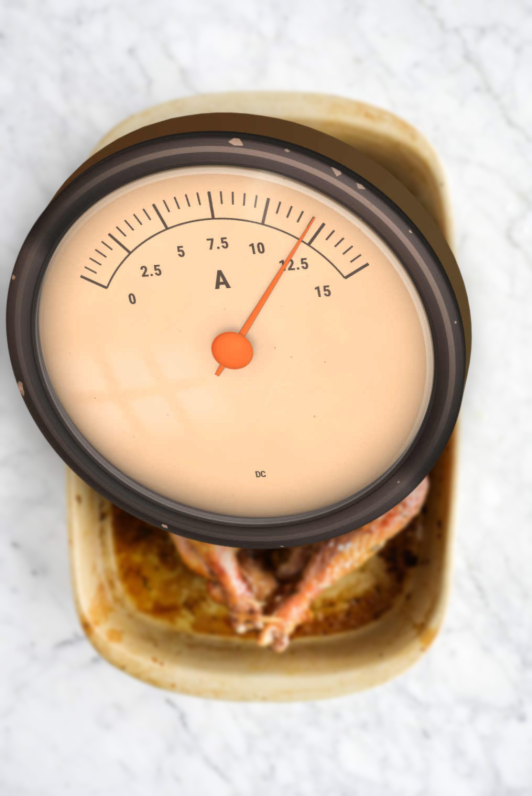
12 A
